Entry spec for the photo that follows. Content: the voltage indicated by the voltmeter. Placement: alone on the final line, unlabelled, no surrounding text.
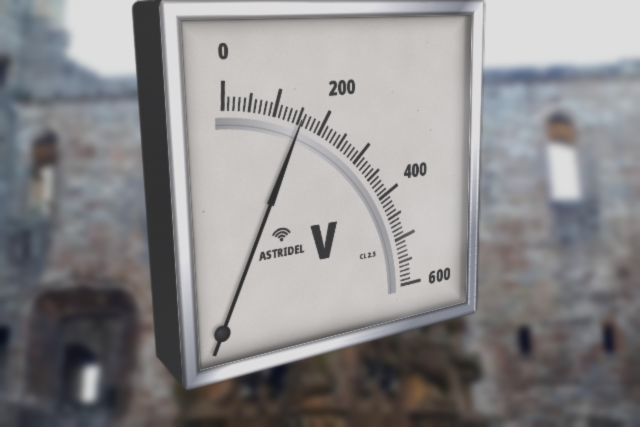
150 V
